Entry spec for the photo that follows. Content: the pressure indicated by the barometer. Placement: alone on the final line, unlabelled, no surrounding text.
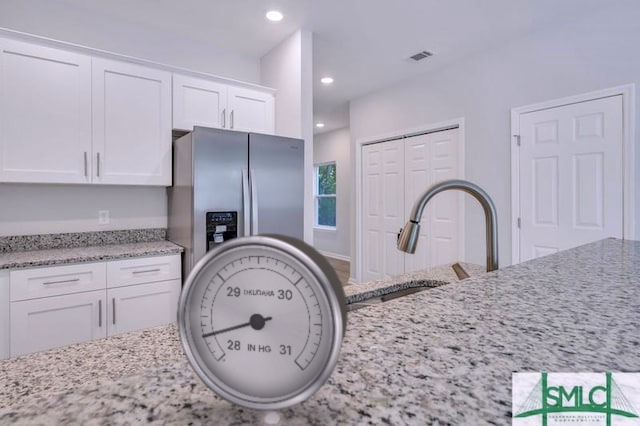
28.3 inHg
